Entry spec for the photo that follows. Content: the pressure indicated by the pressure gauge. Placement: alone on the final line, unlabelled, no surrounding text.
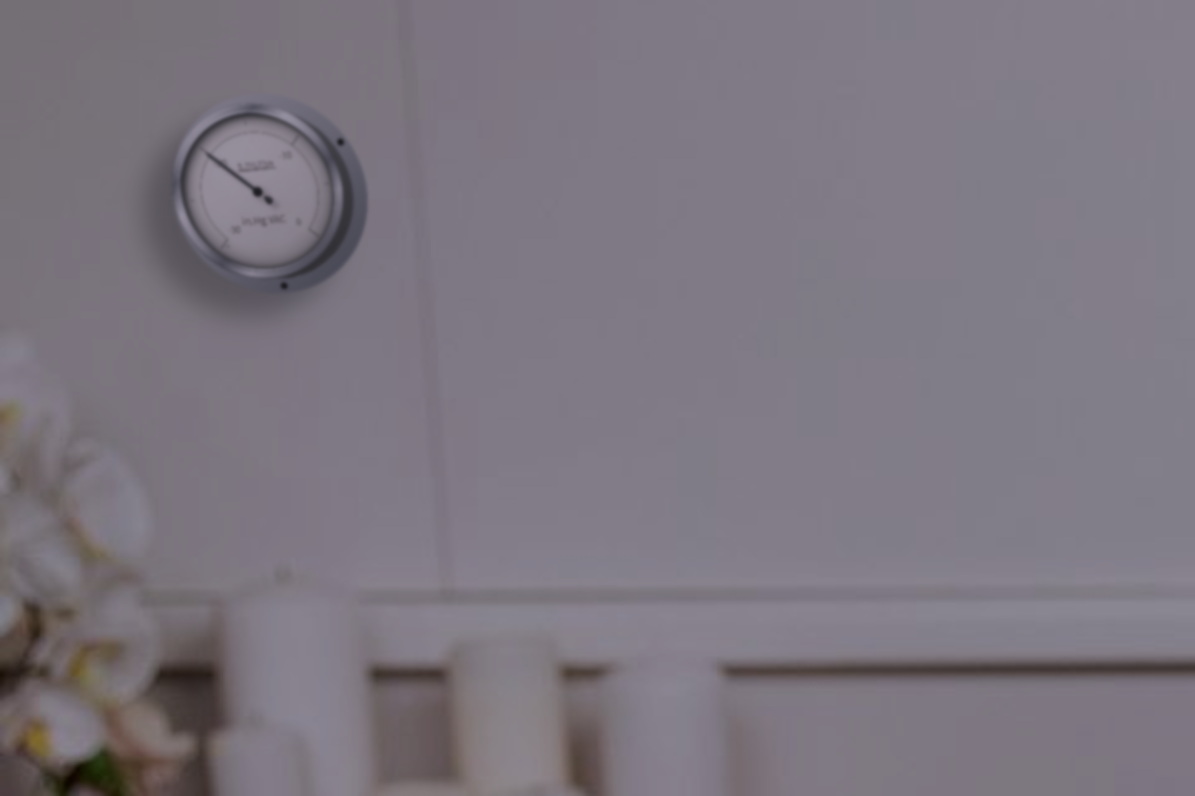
-20 inHg
